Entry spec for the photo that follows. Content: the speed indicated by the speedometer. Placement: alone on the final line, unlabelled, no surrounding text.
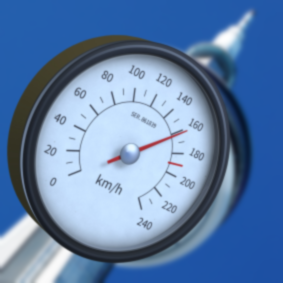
160 km/h
